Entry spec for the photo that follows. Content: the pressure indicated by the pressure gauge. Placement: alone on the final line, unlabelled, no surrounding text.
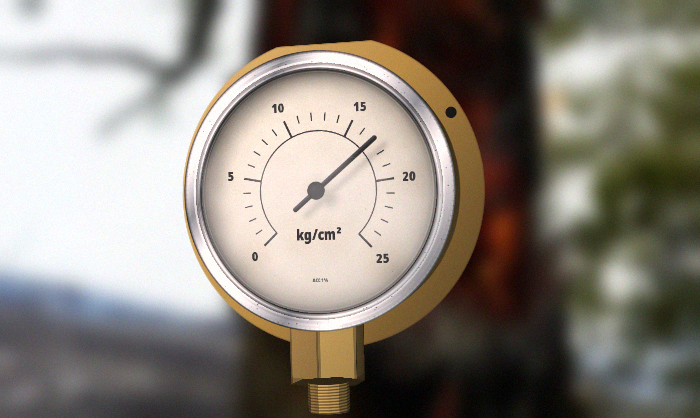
17 kg/cm²
